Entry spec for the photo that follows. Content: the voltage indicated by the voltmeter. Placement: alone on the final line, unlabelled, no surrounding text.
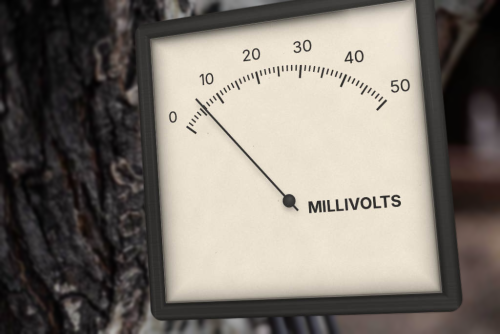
6 mV
